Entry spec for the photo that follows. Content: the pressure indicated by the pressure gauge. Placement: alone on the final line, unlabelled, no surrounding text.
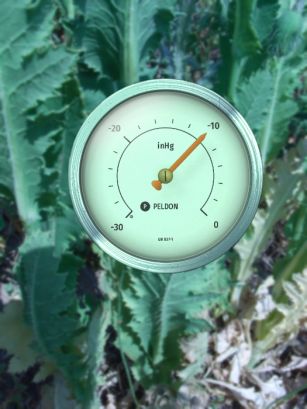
-10 inHg
